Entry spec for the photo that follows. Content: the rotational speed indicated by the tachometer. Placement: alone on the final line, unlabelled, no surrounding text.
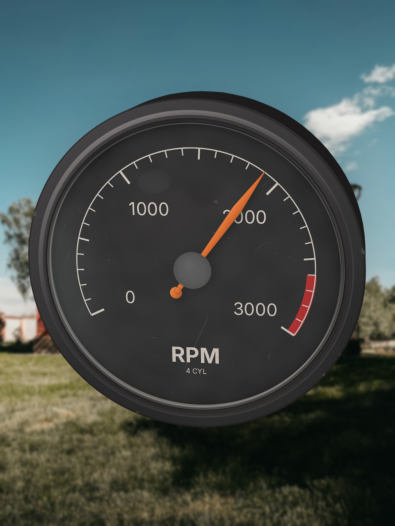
1900 rpm
